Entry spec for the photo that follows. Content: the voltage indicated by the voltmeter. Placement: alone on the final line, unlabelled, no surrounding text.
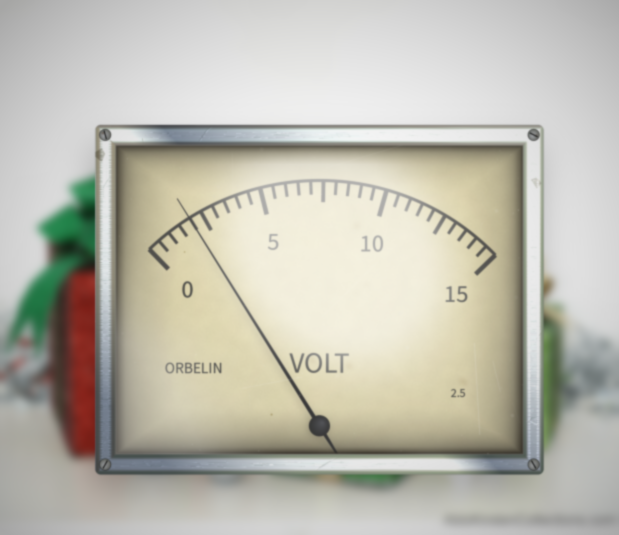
2 V
